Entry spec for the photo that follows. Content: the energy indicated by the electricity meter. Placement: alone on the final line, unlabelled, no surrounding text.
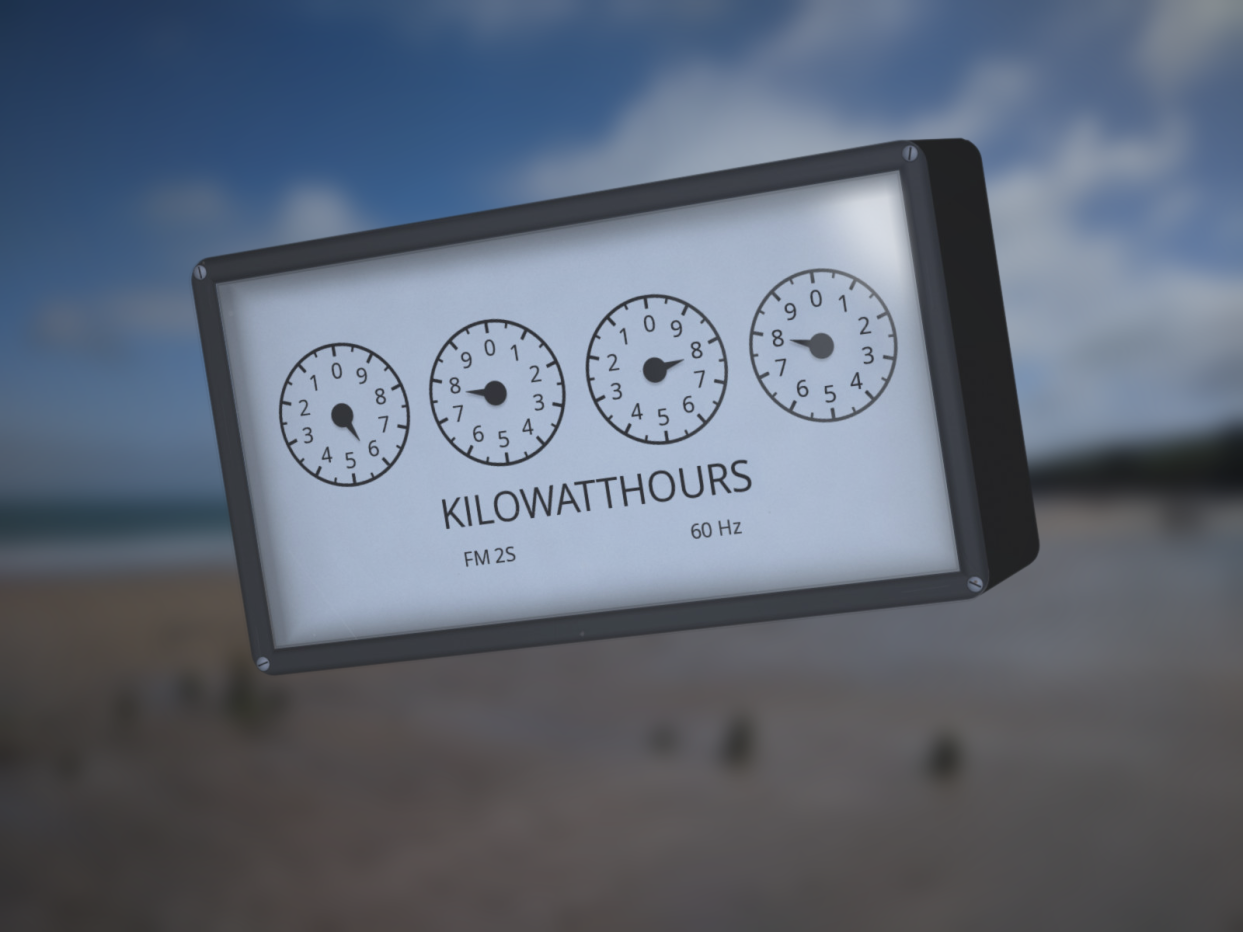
5778 kWh
